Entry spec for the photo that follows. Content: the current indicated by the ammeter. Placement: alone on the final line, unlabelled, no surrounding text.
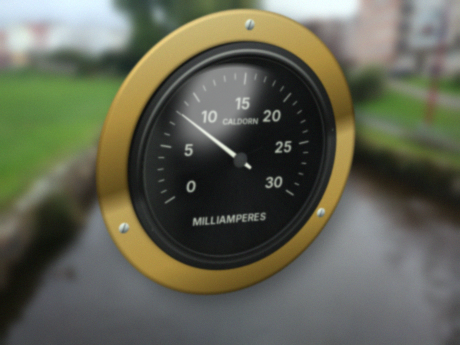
8 mA
